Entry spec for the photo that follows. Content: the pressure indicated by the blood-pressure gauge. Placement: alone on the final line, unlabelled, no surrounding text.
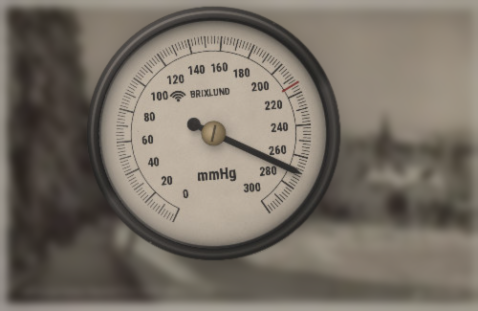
270 mmHg
